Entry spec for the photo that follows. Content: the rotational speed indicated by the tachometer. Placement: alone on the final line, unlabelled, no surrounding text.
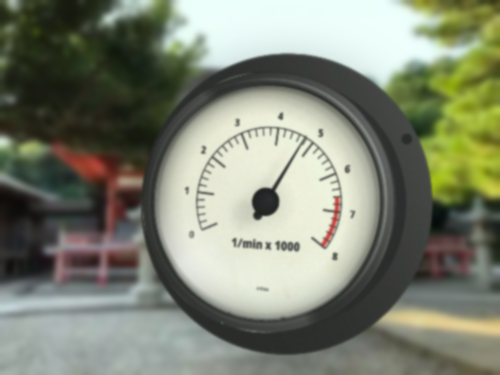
4800 rpm
